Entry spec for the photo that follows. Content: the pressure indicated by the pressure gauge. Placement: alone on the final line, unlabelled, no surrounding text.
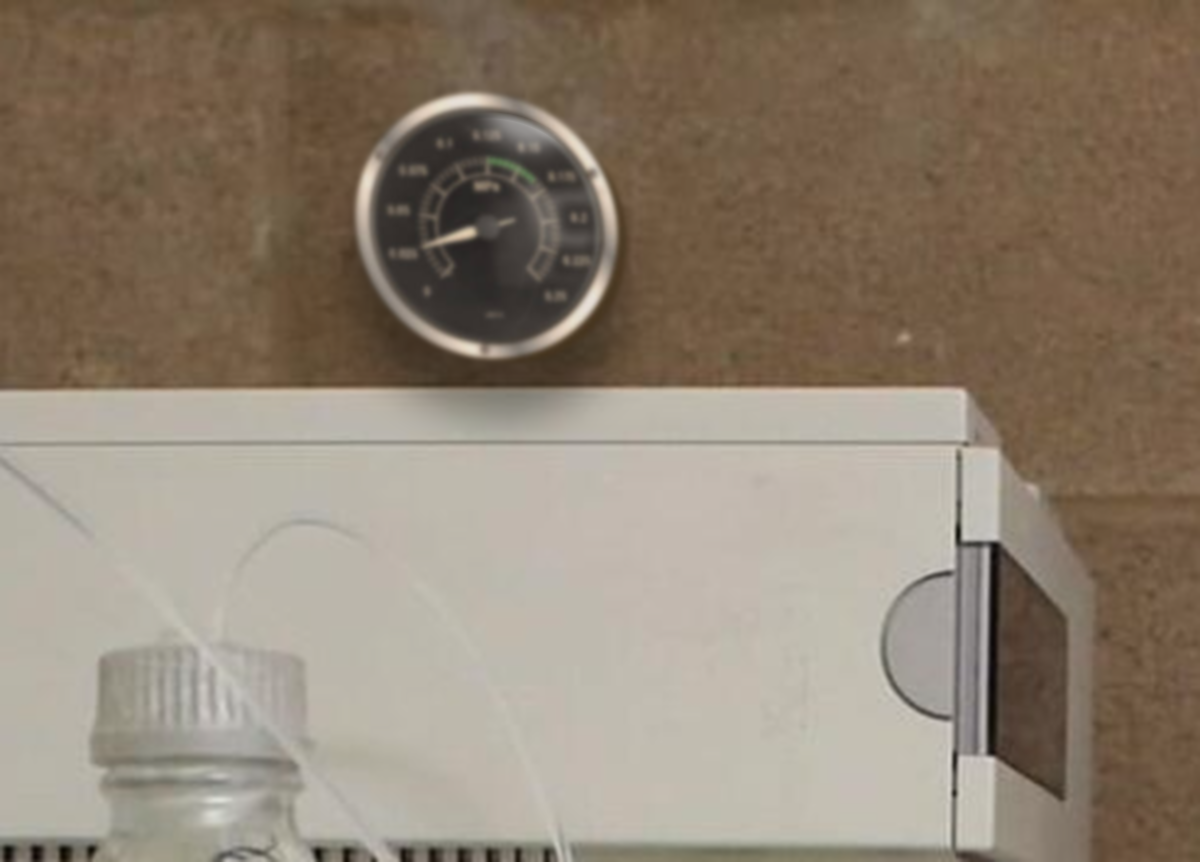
0.025 MPa
